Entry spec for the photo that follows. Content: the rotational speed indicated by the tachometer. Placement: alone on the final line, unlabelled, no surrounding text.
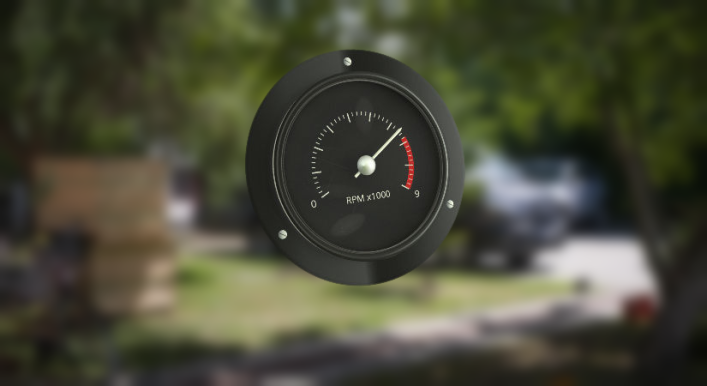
6400 rpm
